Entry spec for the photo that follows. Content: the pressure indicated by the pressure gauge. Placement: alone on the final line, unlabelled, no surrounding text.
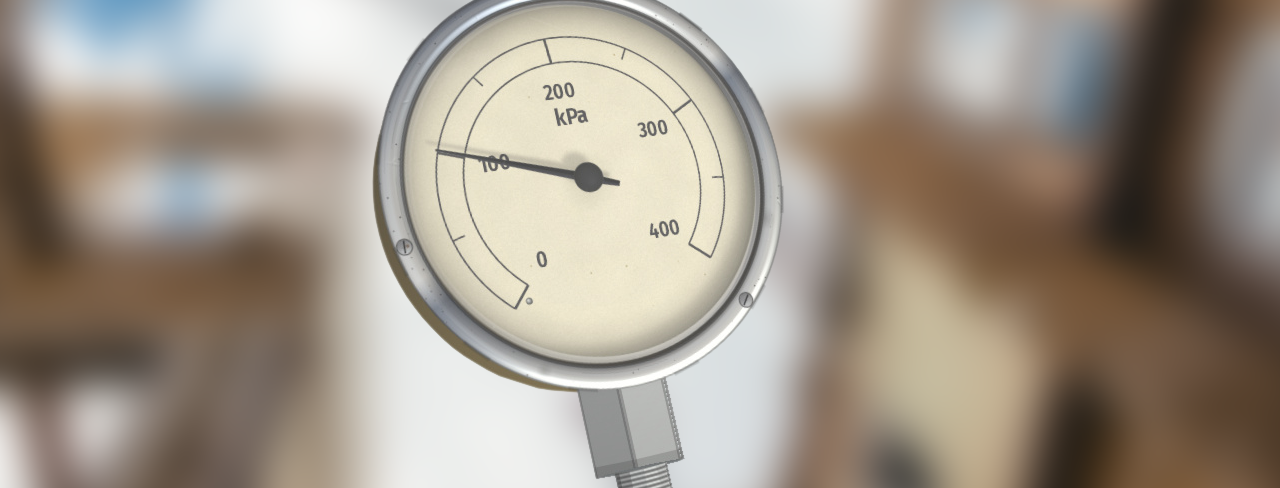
100 kPa
